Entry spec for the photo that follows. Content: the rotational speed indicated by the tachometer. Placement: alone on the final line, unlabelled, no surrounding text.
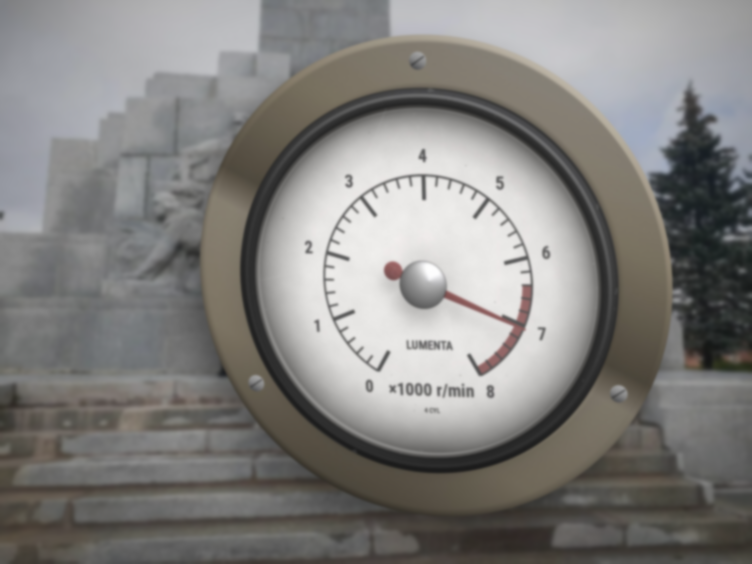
7000 rpm
